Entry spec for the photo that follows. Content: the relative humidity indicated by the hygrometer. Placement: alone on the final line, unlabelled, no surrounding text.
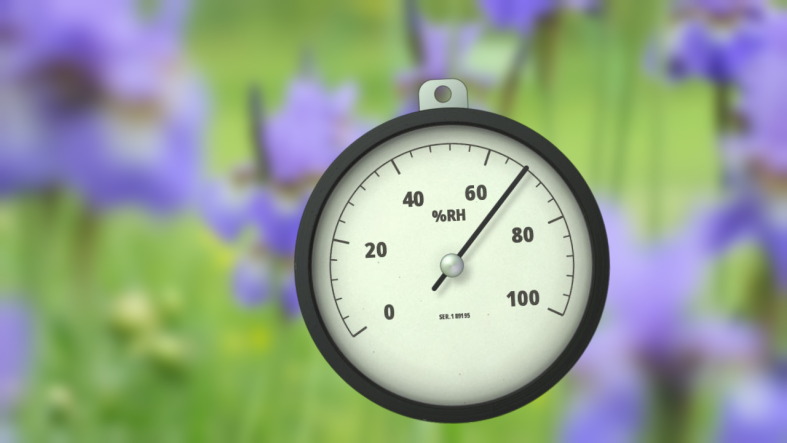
68 %
